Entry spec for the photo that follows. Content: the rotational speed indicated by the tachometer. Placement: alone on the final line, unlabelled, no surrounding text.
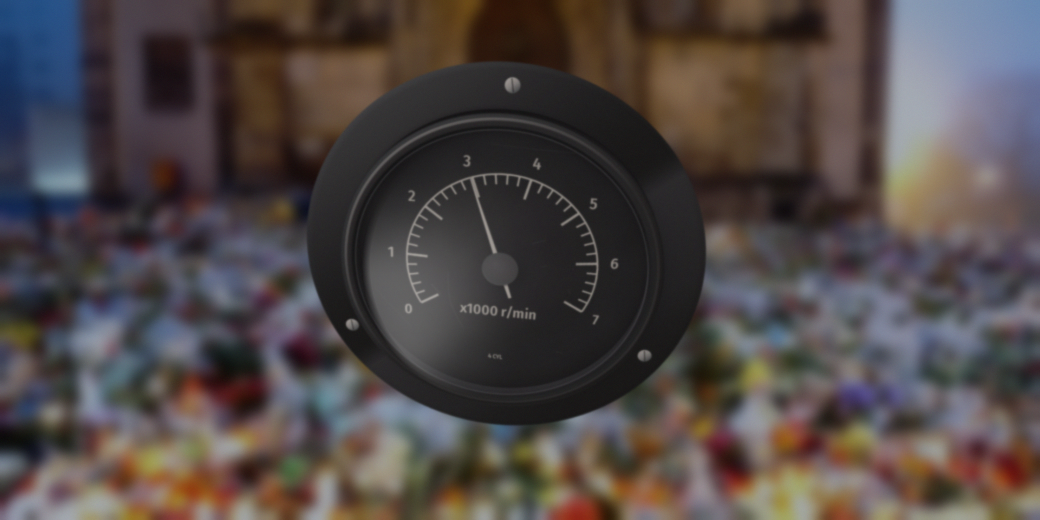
3000 rpm
